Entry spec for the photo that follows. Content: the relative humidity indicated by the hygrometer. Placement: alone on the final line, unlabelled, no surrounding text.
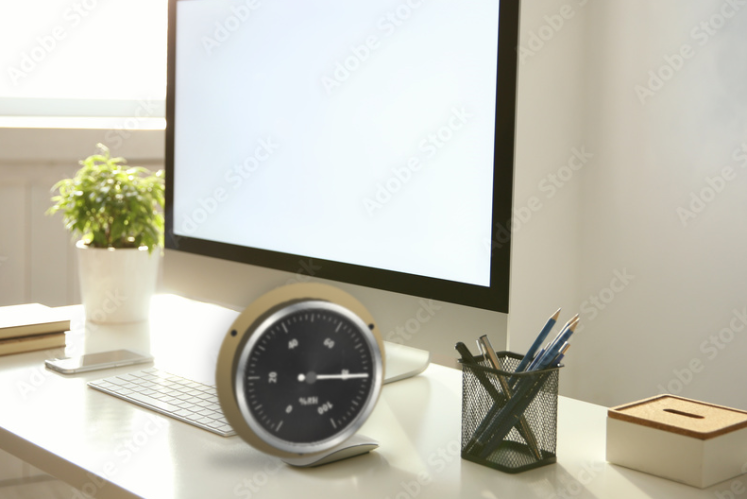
80 %
